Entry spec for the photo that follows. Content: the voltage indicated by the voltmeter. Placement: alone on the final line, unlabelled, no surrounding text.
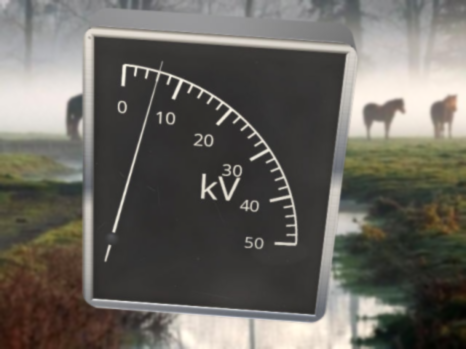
6 kV
